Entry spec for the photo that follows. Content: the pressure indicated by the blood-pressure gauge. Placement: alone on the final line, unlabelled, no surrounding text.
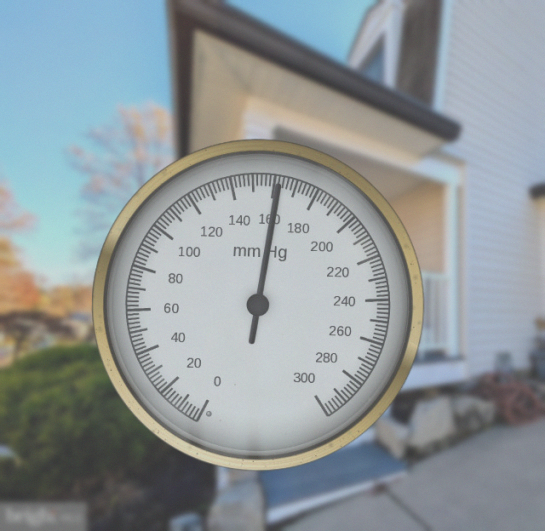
162 mmHg
